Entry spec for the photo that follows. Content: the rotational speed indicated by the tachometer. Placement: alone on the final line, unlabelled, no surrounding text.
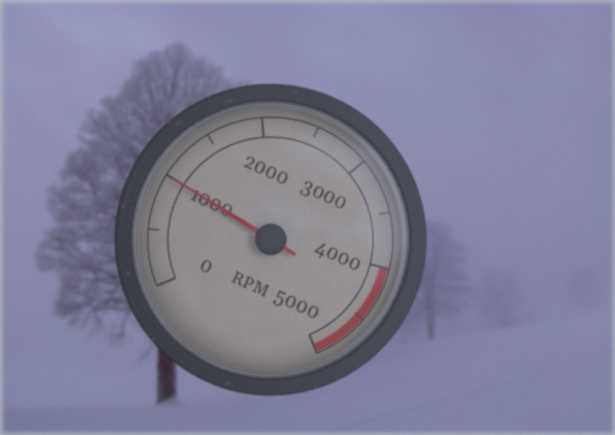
1000 rpm
